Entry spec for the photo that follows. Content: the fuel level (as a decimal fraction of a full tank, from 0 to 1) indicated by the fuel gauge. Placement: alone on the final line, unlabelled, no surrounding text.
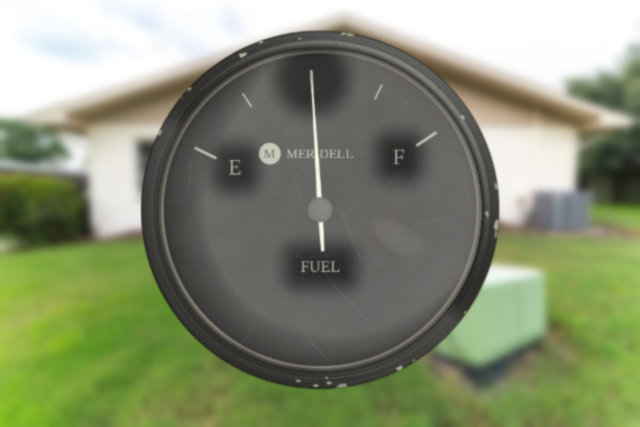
0.5
